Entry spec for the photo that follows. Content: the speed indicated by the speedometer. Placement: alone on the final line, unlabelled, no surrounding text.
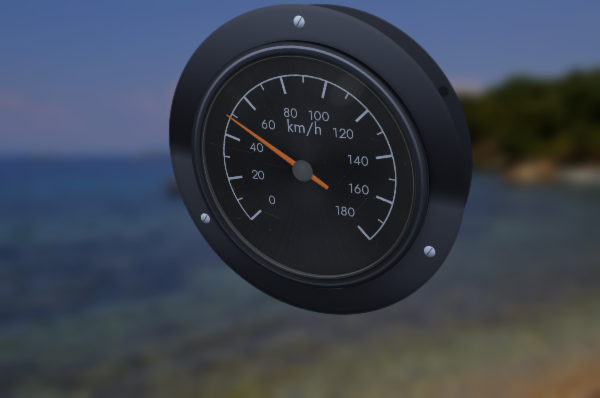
50 km/h
